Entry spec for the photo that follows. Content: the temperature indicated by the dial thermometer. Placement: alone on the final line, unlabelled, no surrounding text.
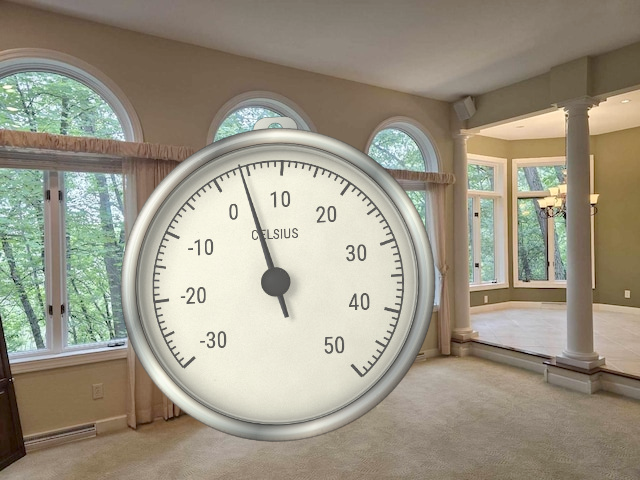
4 °C
